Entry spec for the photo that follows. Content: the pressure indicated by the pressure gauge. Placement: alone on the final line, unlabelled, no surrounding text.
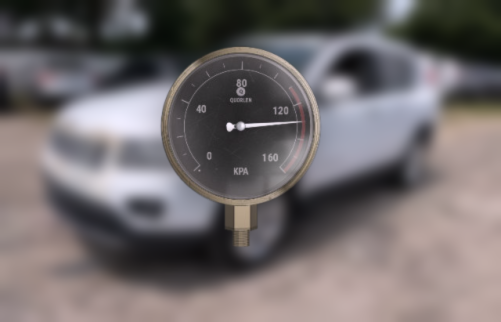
130 kPa
